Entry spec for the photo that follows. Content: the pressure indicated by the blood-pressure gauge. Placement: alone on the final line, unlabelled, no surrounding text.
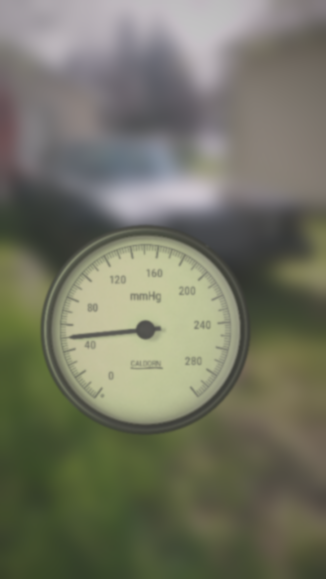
50 mmHg
